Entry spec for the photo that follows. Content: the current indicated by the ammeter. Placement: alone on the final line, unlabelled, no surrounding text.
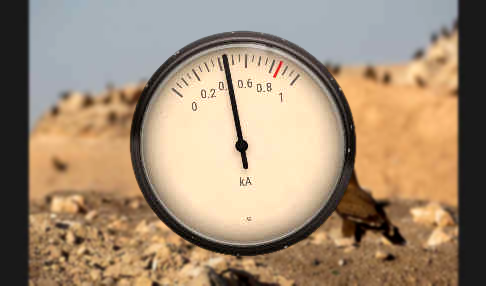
0.45 kA
